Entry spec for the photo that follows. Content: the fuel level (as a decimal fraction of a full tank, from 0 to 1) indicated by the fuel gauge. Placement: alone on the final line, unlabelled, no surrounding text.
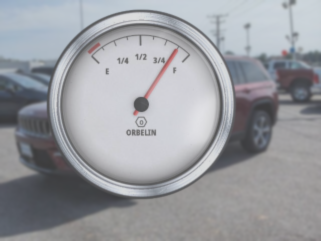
0.875
